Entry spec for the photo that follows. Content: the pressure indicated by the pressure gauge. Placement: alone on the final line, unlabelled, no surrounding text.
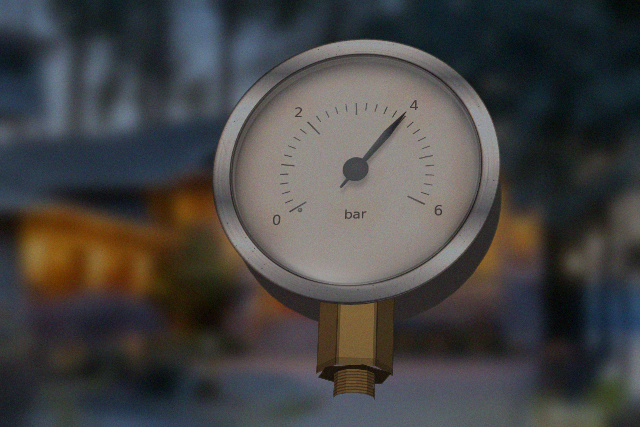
4 bar
